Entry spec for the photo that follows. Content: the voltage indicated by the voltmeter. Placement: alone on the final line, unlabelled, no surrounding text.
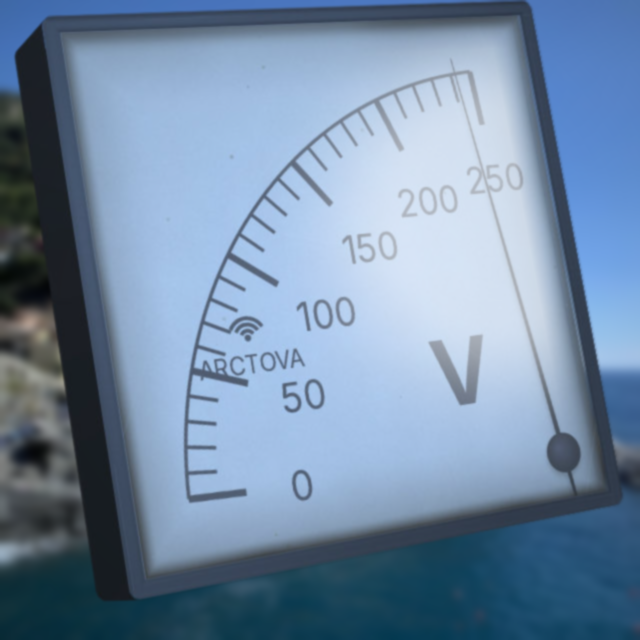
240 V
